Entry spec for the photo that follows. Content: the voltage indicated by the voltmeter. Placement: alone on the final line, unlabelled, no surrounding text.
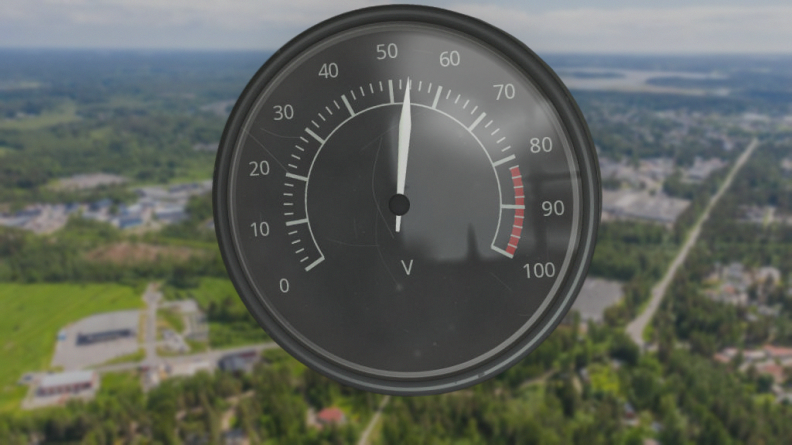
54 V
